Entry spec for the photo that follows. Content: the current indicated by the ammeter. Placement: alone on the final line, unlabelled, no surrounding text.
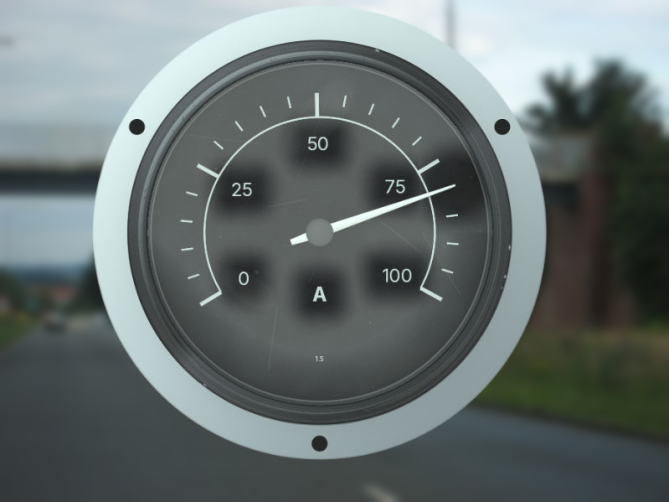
80 A
